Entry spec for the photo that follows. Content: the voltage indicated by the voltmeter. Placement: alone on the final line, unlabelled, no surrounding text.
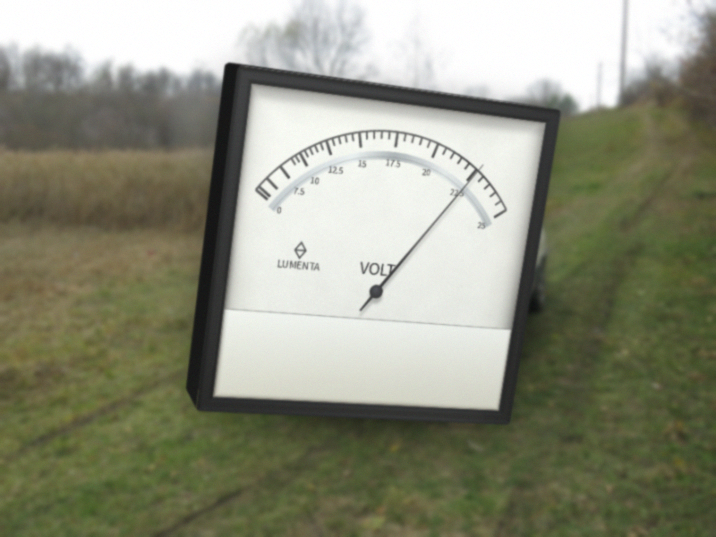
22.5 V
